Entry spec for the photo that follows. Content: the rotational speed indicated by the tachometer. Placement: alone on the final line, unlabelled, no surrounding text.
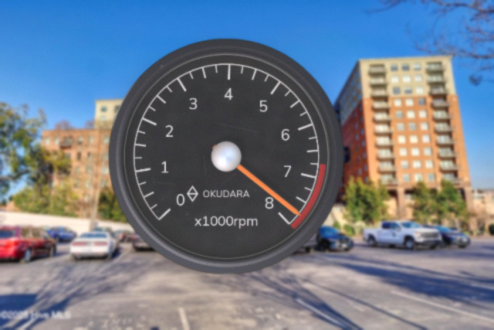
7750 rpm
